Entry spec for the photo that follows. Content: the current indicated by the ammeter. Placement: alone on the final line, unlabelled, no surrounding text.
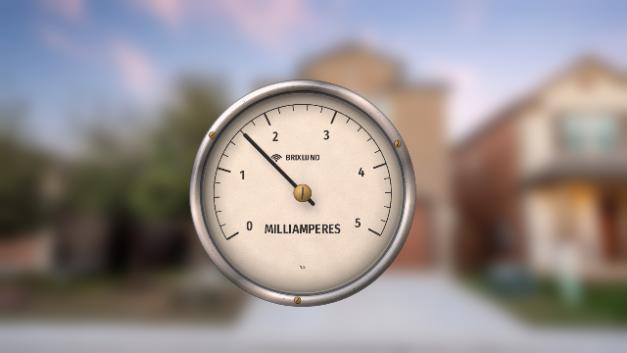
1.6 mA
